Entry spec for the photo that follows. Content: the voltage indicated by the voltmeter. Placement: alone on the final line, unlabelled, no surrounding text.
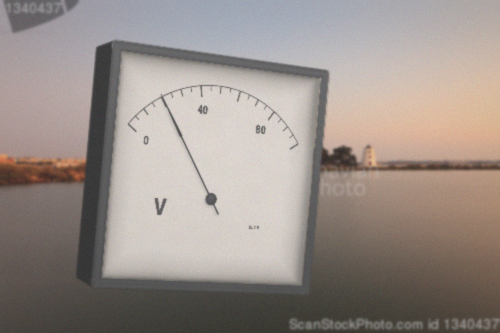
20 V
